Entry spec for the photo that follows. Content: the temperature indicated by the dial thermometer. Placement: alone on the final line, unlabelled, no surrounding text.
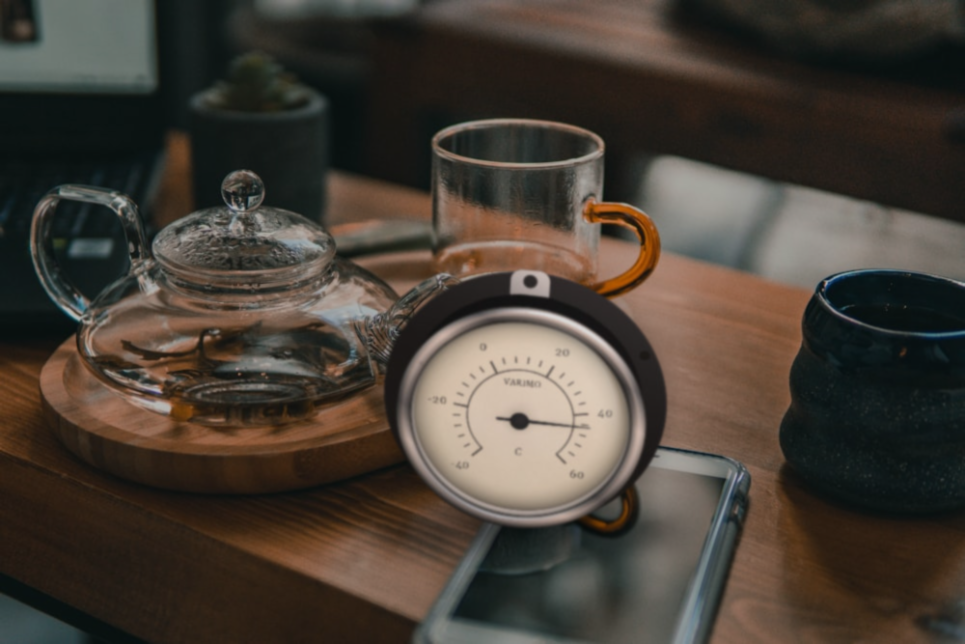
44 °C
